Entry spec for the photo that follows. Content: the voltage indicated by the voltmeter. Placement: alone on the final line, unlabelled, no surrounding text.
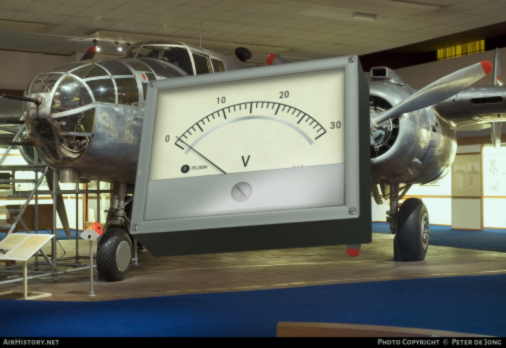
1 V
